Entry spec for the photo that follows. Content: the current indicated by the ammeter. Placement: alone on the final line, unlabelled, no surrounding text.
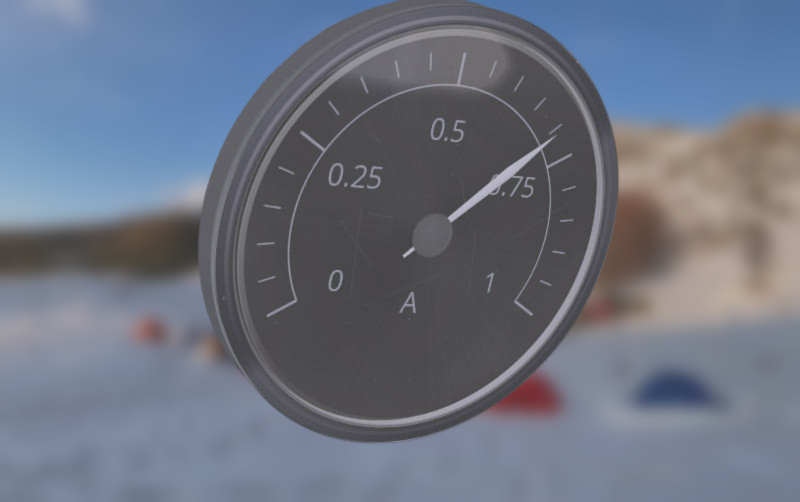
0.7 A
